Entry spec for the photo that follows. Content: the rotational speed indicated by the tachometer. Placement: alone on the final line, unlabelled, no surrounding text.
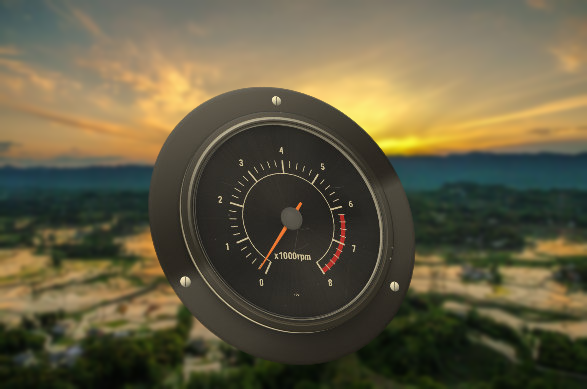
200 rpm
